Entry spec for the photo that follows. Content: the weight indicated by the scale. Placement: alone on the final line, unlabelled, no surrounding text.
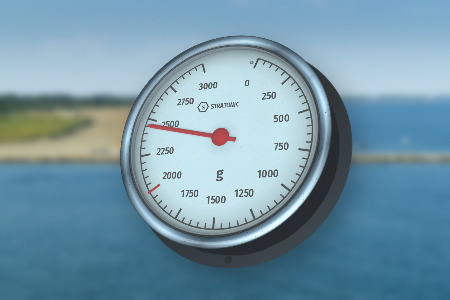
2450 g
